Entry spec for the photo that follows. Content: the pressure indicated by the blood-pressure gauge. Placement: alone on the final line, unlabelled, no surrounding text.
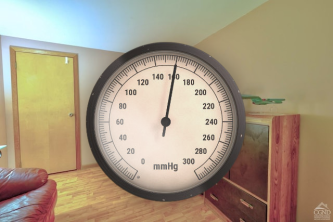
160 mmHg
